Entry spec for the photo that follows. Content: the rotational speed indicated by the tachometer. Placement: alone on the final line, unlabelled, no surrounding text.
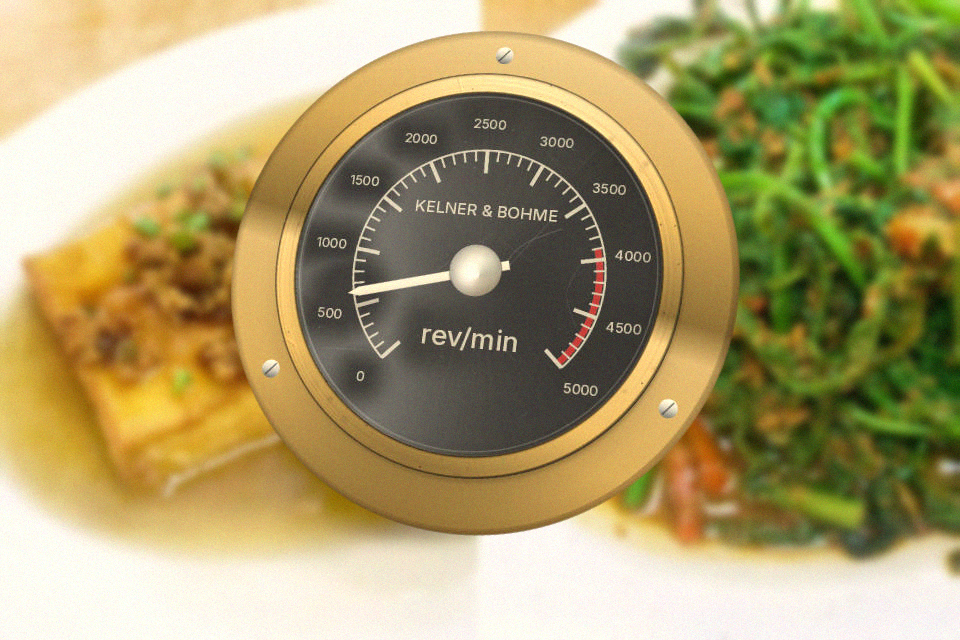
600 rpm
